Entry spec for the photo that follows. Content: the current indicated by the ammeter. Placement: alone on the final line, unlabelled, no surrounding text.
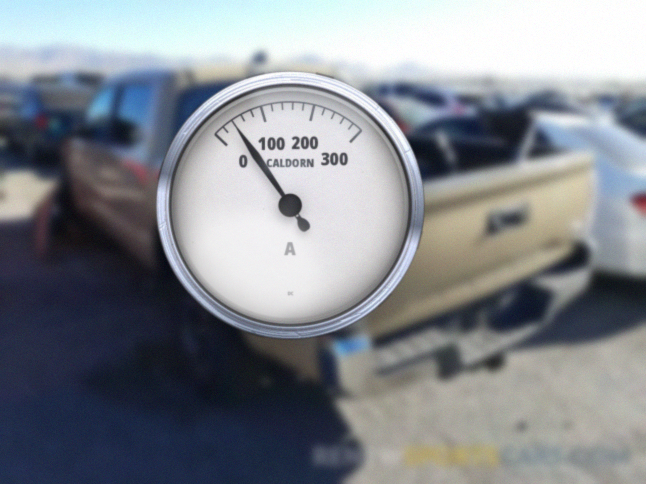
40 A
